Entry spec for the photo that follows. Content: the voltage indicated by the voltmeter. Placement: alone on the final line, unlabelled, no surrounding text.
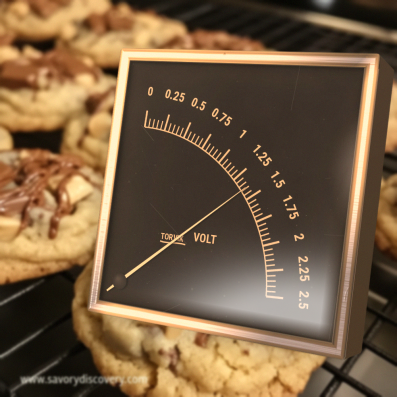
1.4 V
